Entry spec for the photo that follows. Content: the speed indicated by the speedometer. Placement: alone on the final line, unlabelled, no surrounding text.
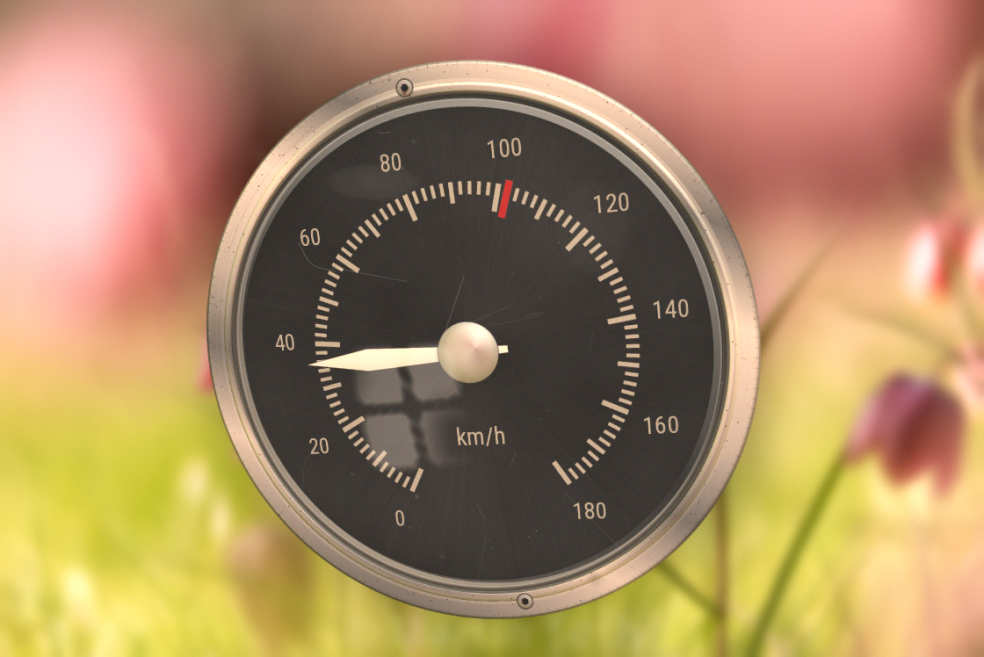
36 km/h
